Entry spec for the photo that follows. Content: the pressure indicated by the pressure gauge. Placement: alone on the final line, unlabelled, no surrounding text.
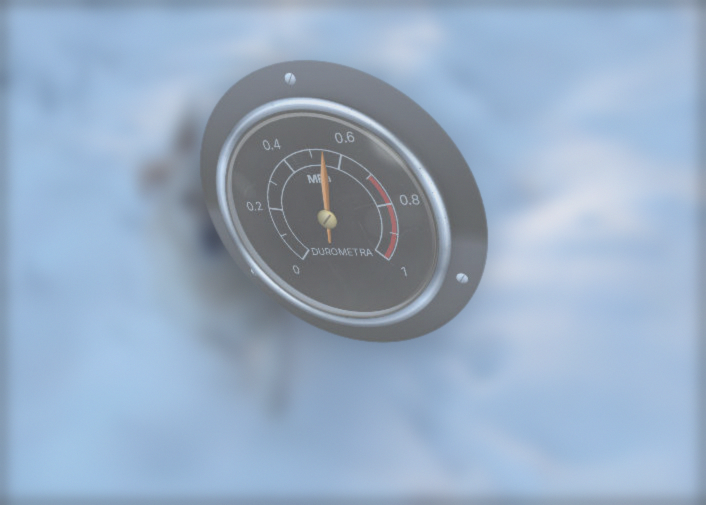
0.55 MPa
